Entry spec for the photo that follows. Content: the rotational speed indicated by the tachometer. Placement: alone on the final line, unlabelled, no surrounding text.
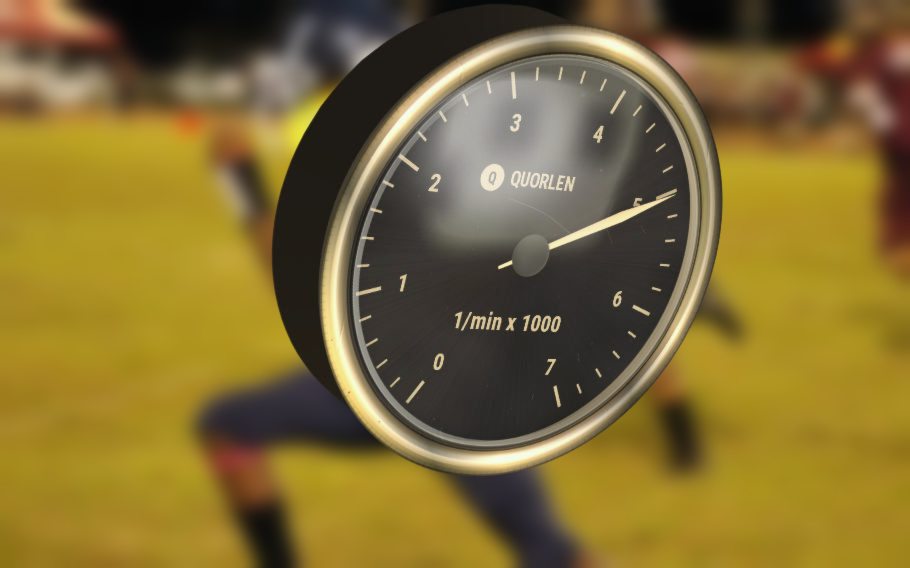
5000 rpm
